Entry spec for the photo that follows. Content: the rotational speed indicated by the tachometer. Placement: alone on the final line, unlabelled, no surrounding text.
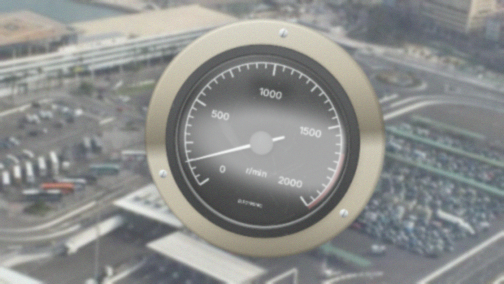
150 rpm
